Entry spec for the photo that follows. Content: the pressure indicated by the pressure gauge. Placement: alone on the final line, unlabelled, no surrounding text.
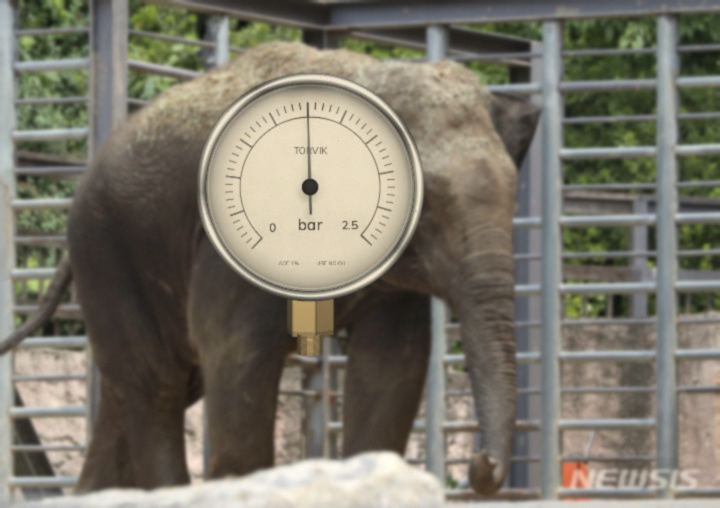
1.25 bar
